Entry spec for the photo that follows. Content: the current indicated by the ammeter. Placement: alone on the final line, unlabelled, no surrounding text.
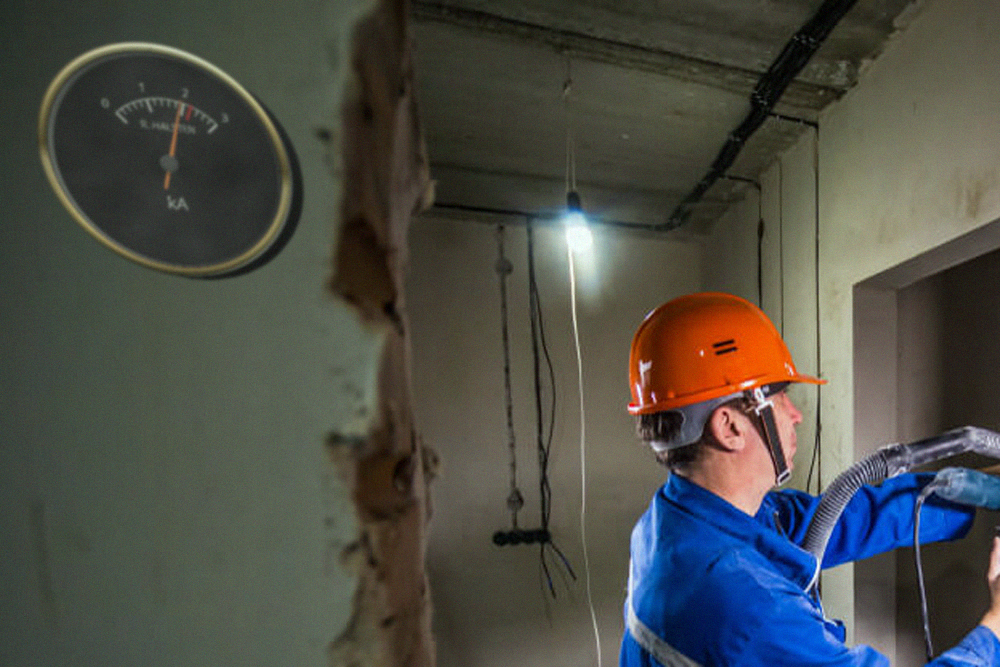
2 kA
